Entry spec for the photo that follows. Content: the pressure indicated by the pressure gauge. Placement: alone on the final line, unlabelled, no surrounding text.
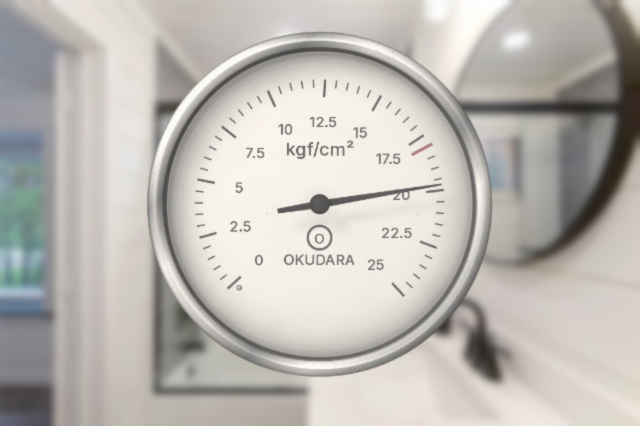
19.75 kg/cm²
